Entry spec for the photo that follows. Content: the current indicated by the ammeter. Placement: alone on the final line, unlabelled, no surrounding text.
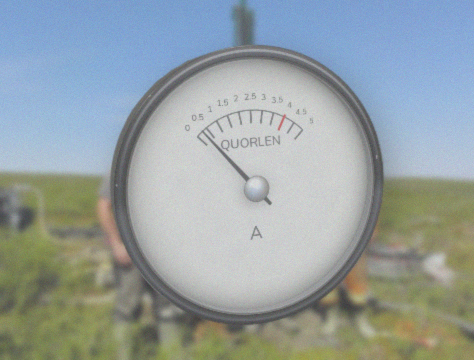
0.25 A
